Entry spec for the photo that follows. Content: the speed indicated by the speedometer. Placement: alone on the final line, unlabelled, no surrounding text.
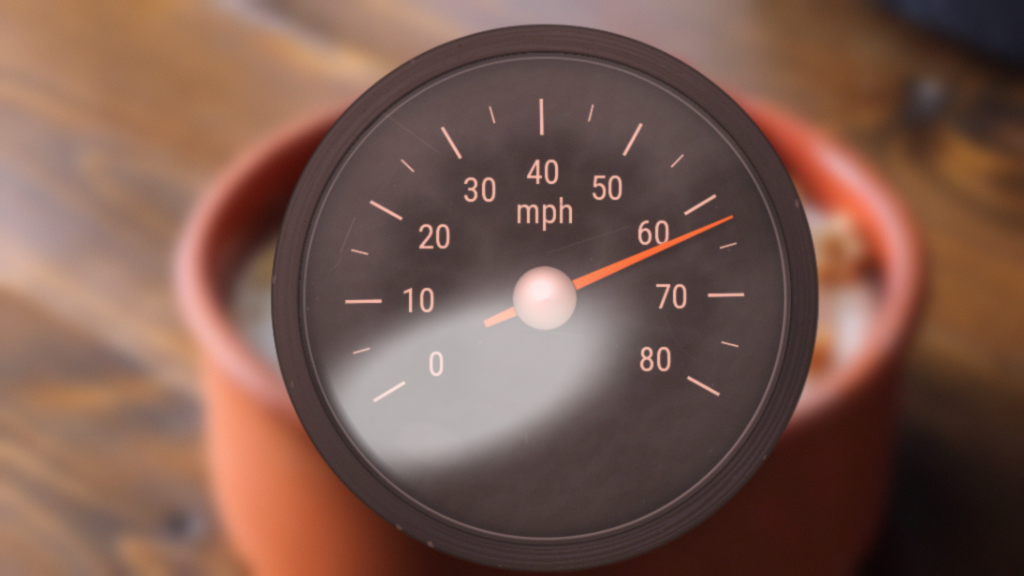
62.5 mph
